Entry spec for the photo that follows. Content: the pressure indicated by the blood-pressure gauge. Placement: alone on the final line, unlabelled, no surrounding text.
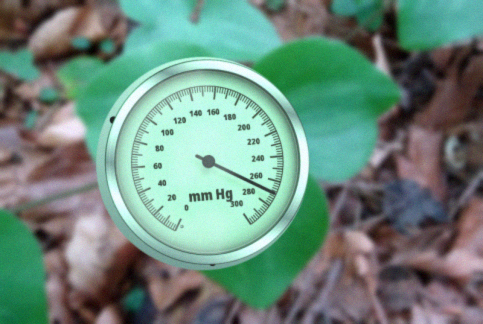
270 mmHg
